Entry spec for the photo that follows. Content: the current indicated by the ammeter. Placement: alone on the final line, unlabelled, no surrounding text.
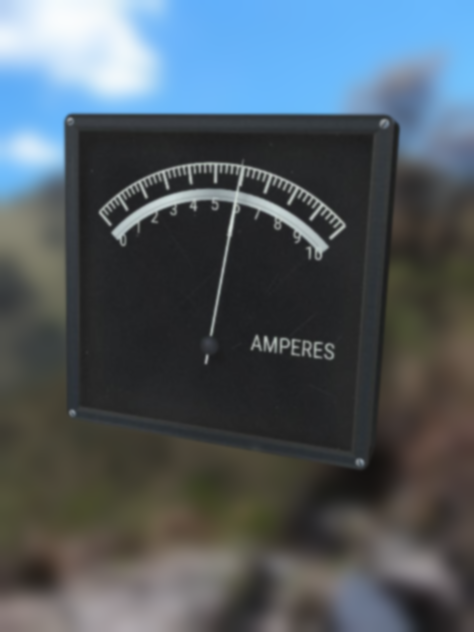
6 A
